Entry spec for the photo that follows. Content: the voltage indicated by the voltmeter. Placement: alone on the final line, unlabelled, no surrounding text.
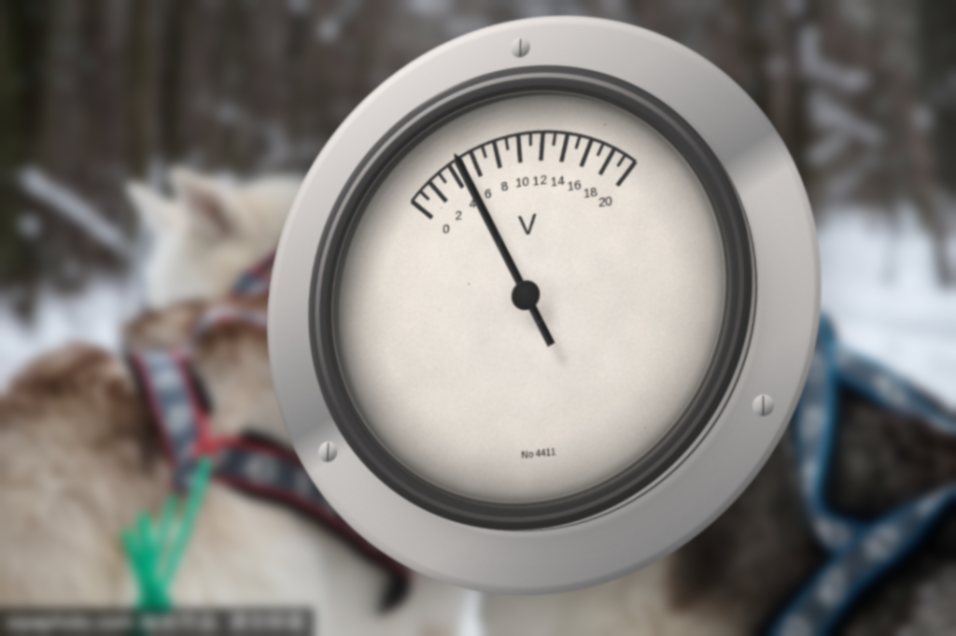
5 V
